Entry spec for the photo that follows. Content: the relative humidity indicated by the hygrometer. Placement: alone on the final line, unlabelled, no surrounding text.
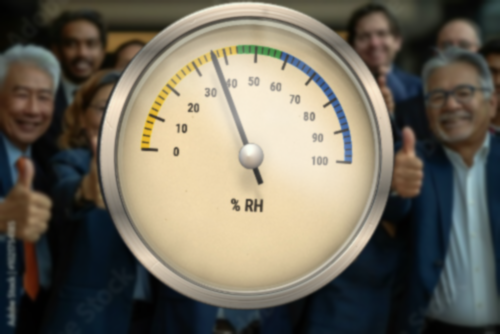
36 %
